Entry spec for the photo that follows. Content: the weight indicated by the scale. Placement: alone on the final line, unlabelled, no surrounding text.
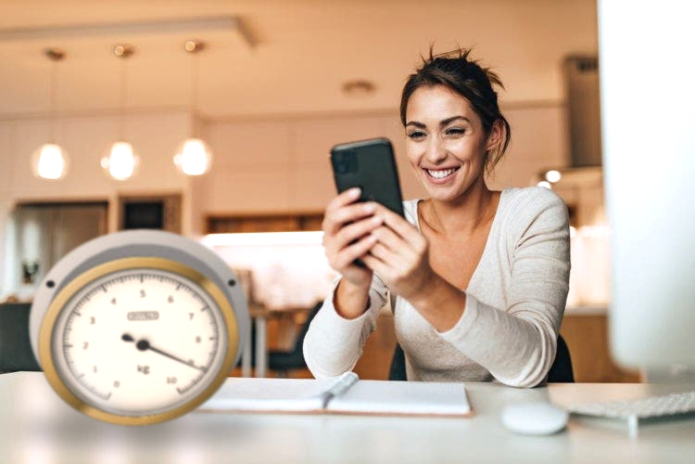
9 kg
